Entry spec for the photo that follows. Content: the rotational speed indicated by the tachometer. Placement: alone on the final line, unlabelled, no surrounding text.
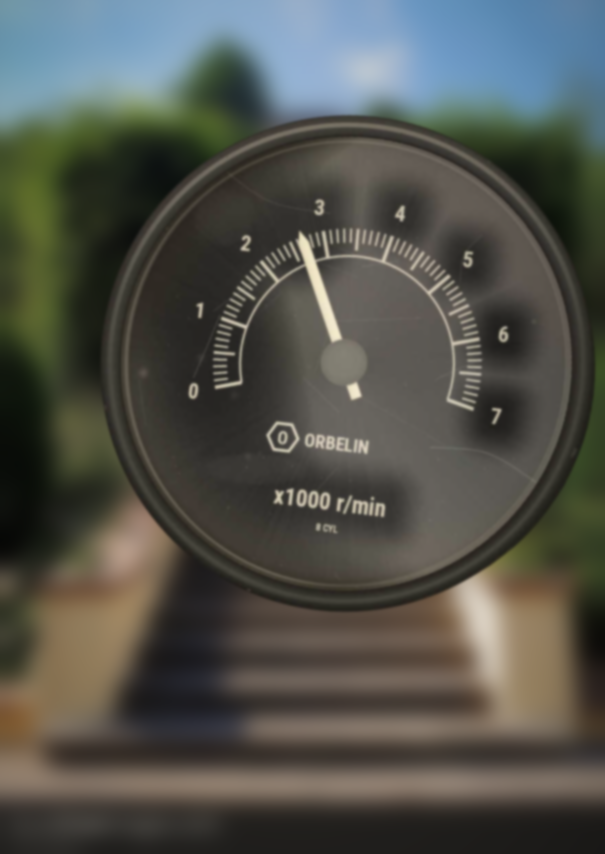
2700 rpm
